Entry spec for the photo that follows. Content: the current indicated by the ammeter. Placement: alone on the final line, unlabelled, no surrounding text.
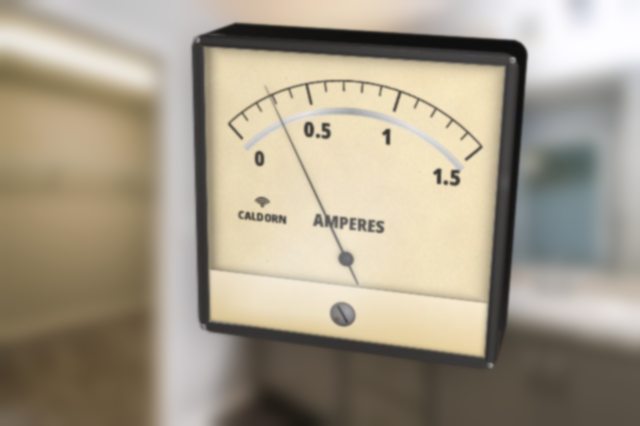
0.3 A
